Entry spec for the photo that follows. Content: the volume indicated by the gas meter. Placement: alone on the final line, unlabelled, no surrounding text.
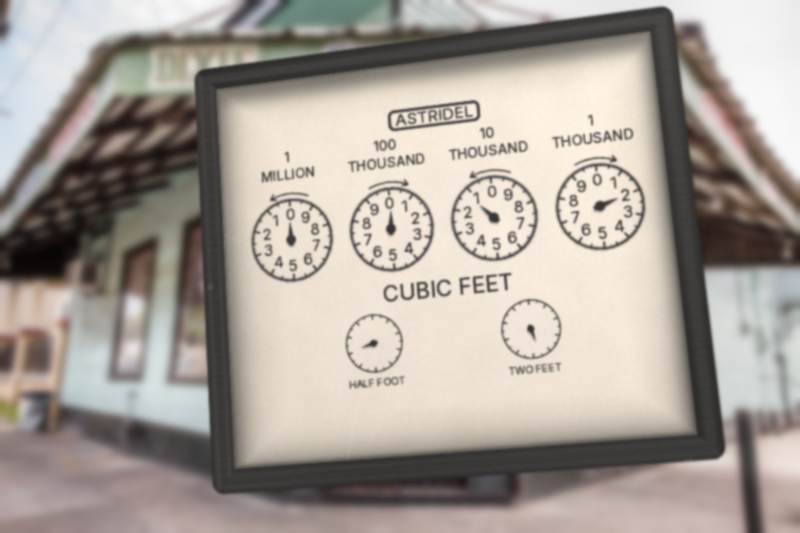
1200 ft³
